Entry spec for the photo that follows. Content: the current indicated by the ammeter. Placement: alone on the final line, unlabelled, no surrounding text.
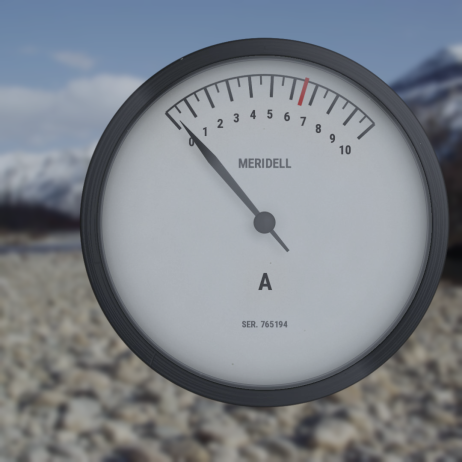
0.25 A
